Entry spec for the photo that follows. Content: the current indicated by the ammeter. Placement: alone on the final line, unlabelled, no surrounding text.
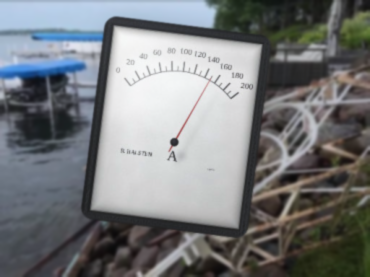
150 A
